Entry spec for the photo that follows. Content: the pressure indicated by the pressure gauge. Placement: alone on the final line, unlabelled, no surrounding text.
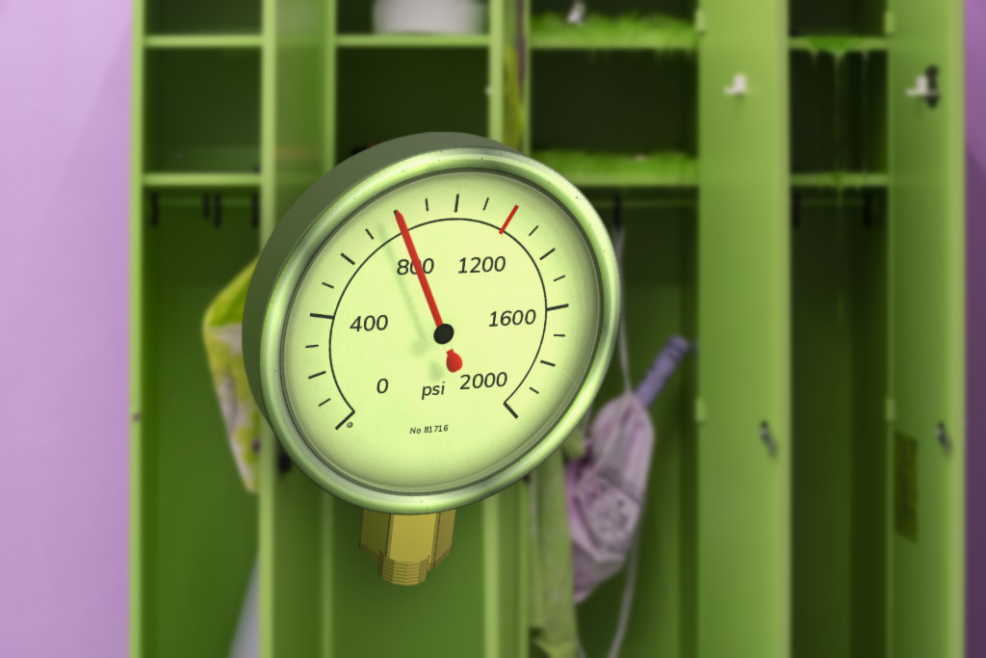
800 psi
